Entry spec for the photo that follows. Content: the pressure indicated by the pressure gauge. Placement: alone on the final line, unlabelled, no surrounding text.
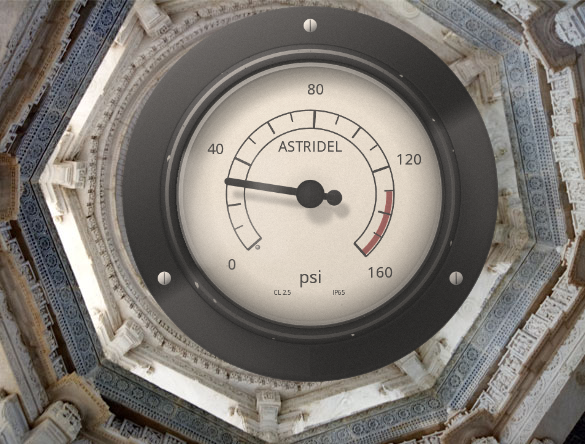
30 psi
